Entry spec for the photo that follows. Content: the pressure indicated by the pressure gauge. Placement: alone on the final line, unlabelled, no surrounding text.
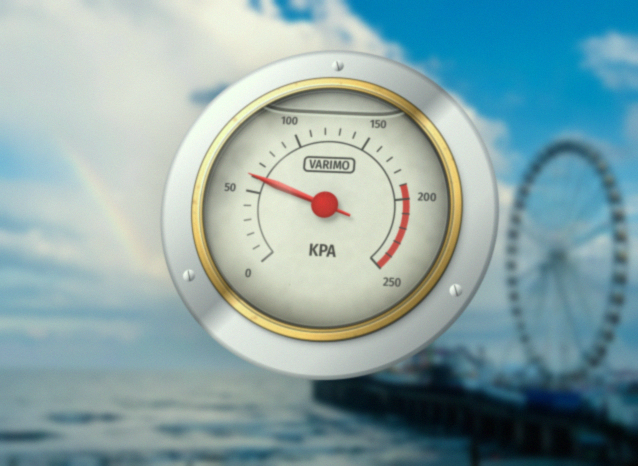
60 kPa
